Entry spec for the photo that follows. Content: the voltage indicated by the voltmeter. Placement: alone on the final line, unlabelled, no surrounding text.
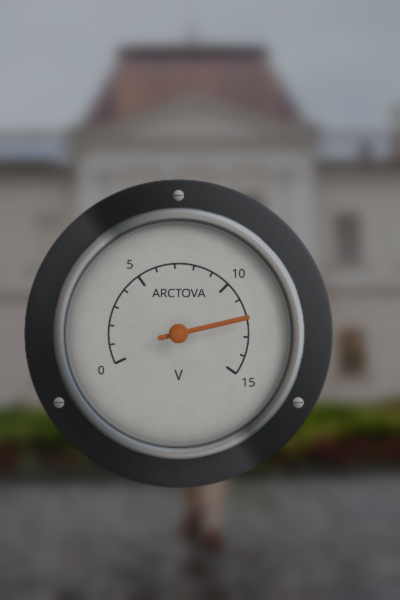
12 V
